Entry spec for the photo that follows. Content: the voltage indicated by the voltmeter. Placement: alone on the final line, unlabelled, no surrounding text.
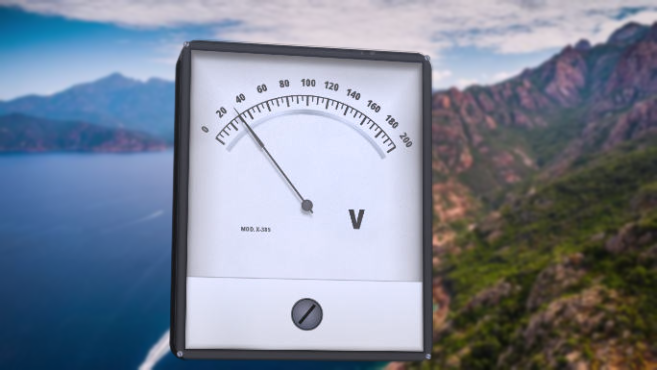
30 V
